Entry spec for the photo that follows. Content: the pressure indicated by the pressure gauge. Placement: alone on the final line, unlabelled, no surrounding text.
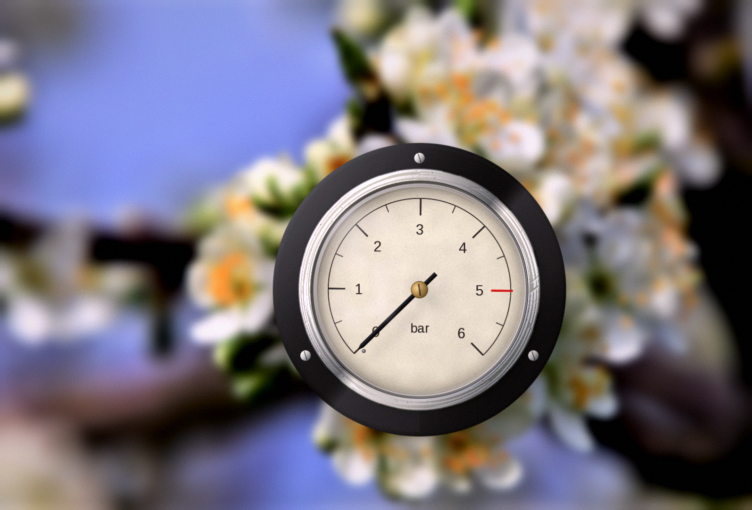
0 bar
